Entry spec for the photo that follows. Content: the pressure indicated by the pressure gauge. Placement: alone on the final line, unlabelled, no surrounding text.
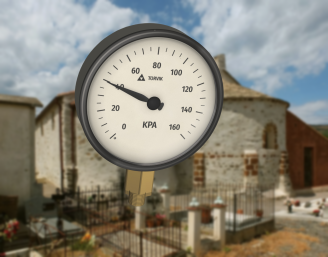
40 kPa
